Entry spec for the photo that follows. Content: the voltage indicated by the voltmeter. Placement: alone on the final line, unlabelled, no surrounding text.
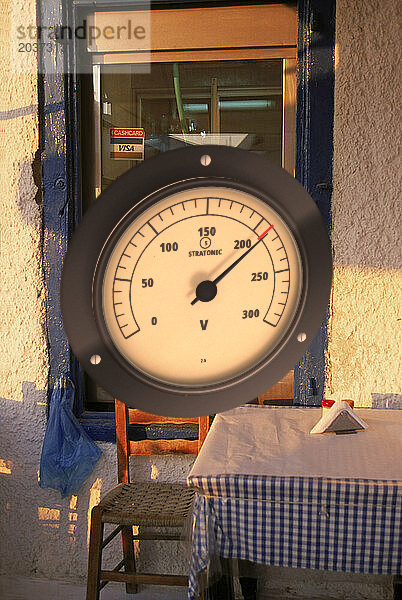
210 V
